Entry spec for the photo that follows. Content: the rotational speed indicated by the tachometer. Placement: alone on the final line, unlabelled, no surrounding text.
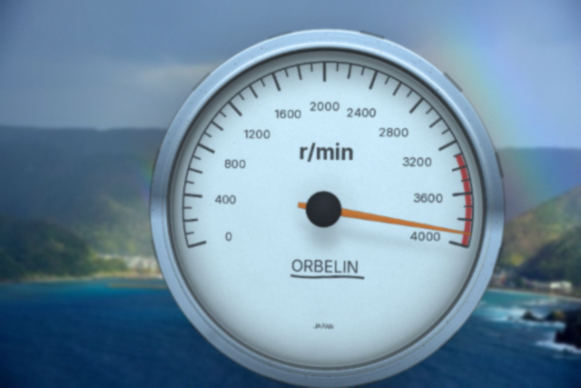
3900 rpm
